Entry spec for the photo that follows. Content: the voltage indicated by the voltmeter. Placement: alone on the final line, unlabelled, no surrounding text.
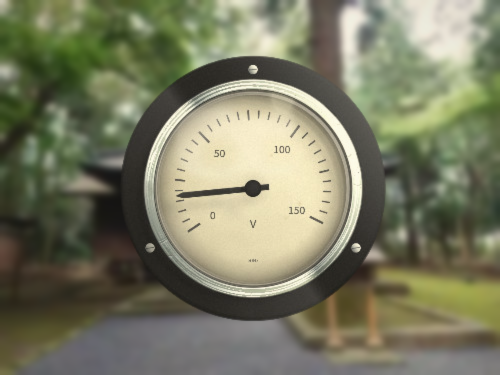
17.5 V
